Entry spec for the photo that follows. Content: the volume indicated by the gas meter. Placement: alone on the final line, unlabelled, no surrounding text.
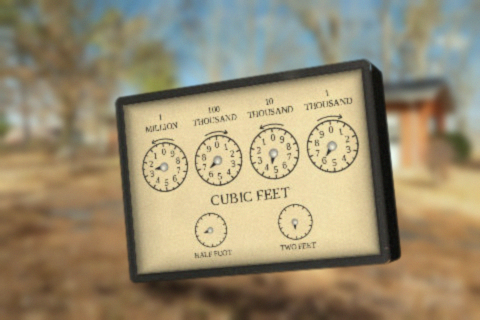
264600 ft³
